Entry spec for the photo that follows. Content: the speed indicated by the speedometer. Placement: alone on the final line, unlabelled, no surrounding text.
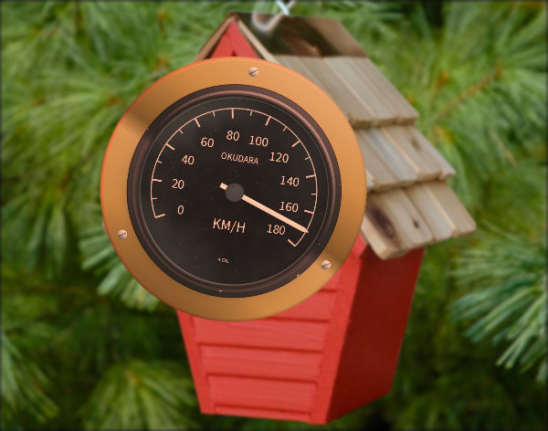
170 km/h
